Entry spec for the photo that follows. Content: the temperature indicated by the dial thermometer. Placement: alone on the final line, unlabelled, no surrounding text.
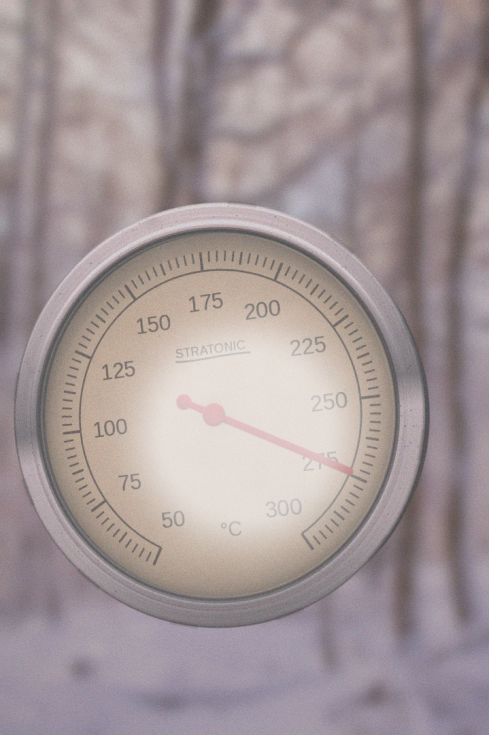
273.75 °C
